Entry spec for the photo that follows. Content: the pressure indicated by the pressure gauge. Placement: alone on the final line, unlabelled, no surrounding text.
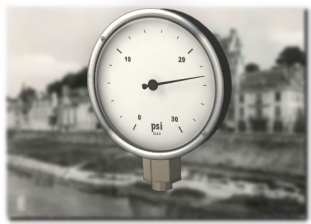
23 psi
